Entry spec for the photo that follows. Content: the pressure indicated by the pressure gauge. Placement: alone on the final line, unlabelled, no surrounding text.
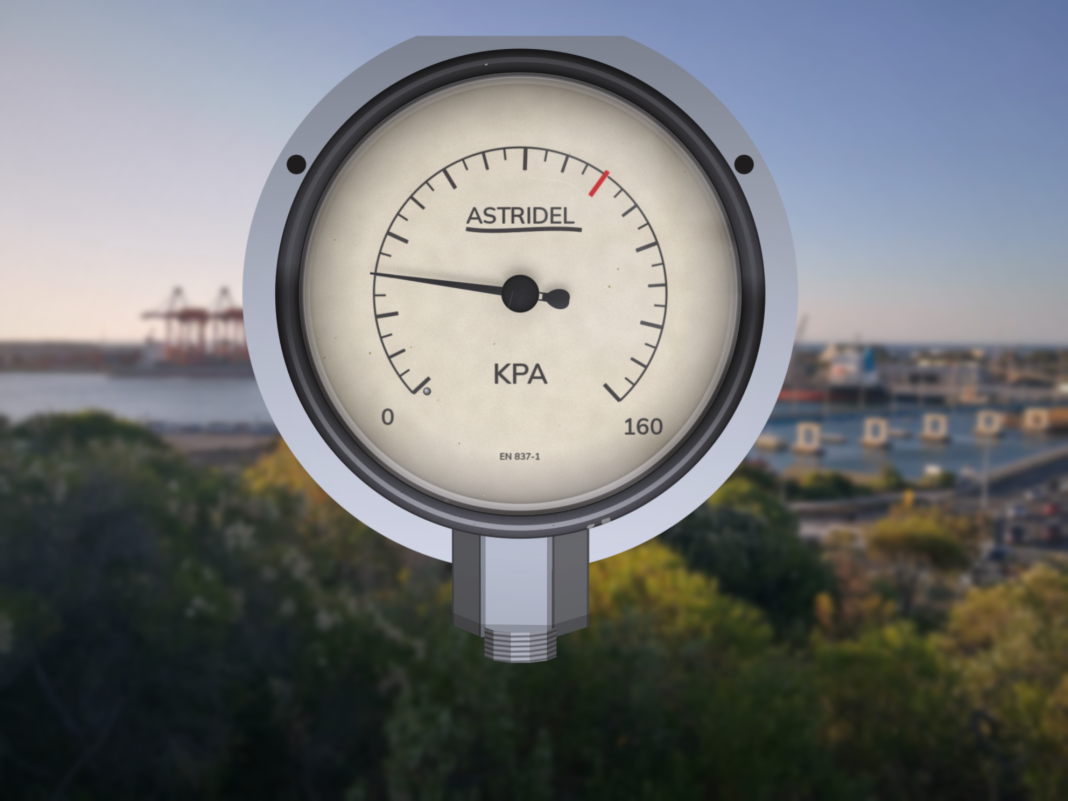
30 kPa
